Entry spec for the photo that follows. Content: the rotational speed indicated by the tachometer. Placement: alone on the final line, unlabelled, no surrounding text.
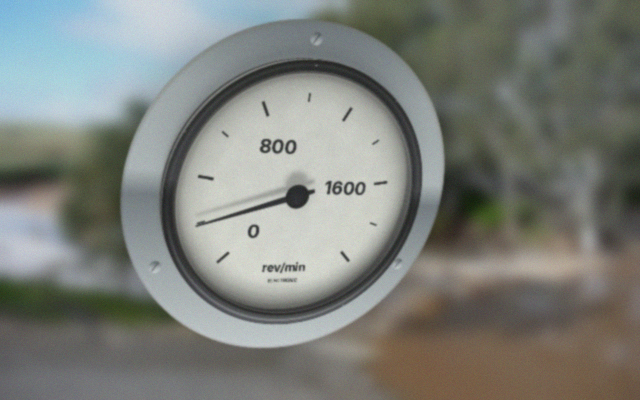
200 rpm
